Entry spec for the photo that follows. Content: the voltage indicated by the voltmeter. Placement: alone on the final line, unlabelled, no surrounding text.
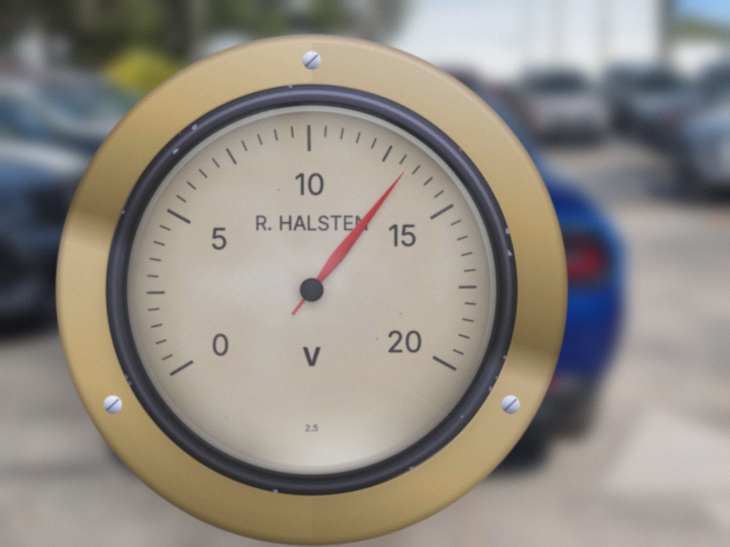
13.25 V
